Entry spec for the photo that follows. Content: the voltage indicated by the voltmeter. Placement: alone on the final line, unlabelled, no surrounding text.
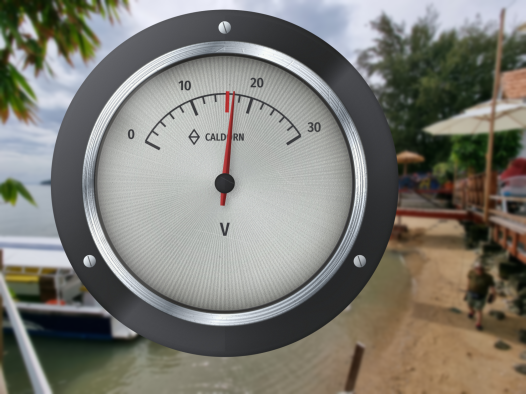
17 V
